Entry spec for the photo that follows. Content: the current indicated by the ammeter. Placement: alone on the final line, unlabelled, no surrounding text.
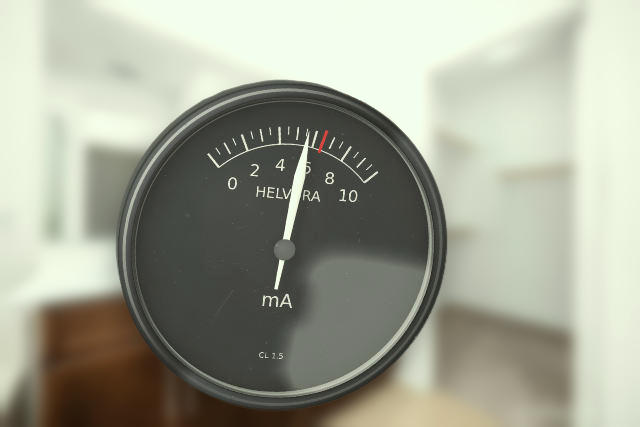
5.5 mA
